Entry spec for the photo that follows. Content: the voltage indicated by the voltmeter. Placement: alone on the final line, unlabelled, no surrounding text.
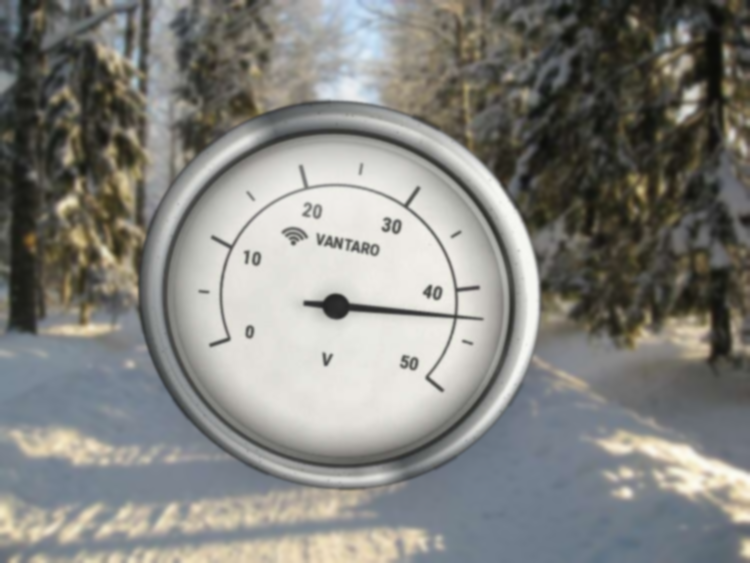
42.5 V
